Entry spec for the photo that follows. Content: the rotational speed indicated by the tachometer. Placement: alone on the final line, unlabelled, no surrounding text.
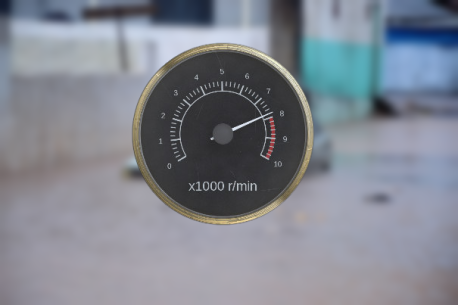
7800 rpm
